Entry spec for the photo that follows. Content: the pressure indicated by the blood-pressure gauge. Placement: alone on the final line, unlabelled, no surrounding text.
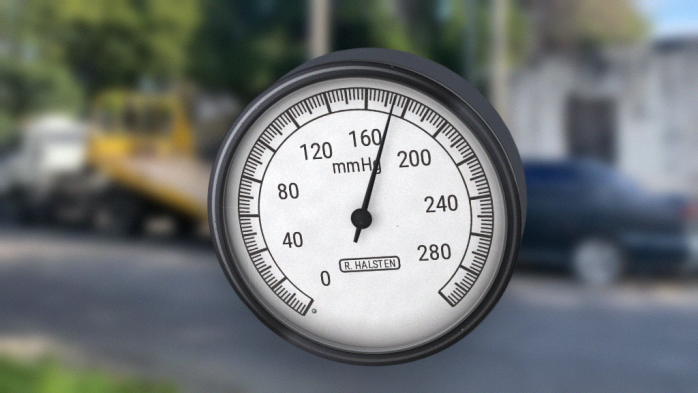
174 mmHg
